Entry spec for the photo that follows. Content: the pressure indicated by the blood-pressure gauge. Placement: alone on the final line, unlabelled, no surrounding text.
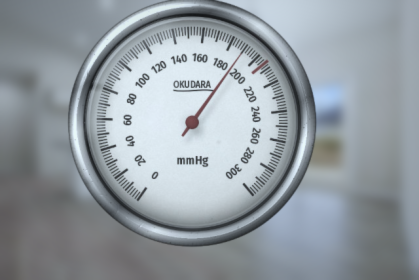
190 mmHg
